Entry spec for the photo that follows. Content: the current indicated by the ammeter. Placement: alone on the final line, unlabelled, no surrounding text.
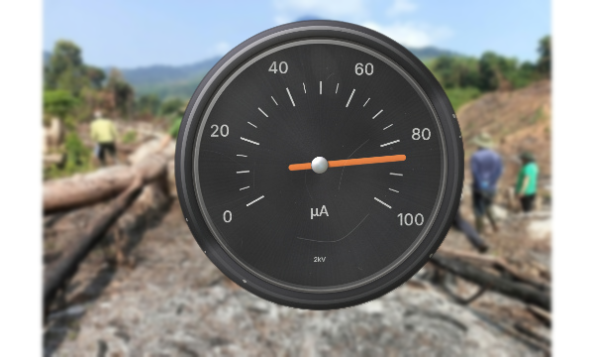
85 µA
